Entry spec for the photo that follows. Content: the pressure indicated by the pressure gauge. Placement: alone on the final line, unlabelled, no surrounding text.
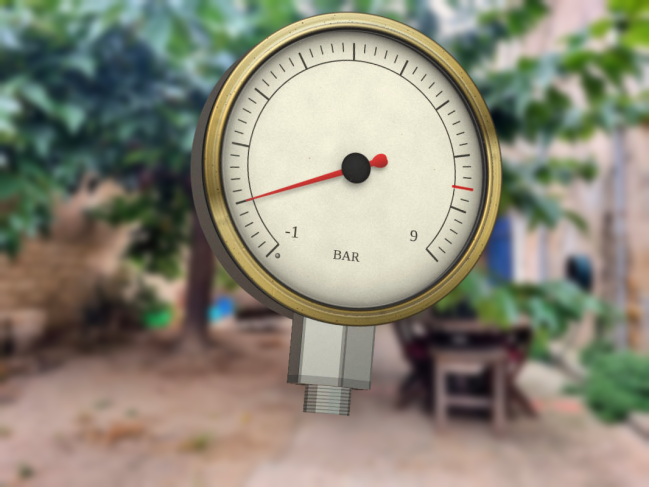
0 bar
